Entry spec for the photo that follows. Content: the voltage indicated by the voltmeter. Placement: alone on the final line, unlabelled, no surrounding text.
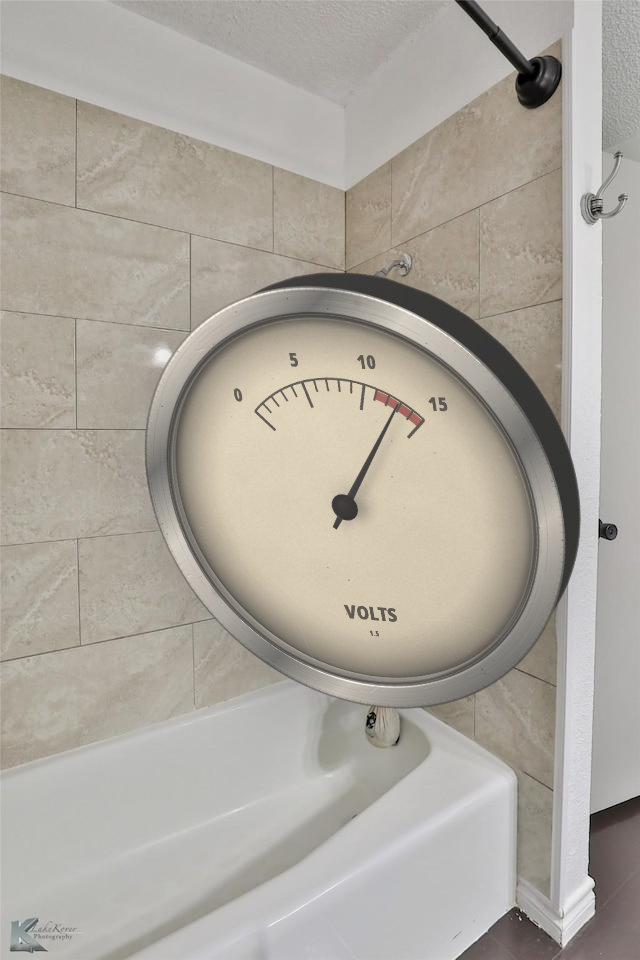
13 V
